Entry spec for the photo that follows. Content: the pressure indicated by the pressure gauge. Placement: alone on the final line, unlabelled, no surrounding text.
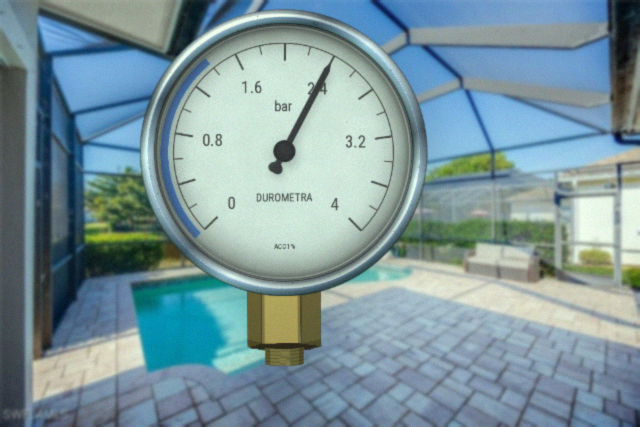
2.4 bar
